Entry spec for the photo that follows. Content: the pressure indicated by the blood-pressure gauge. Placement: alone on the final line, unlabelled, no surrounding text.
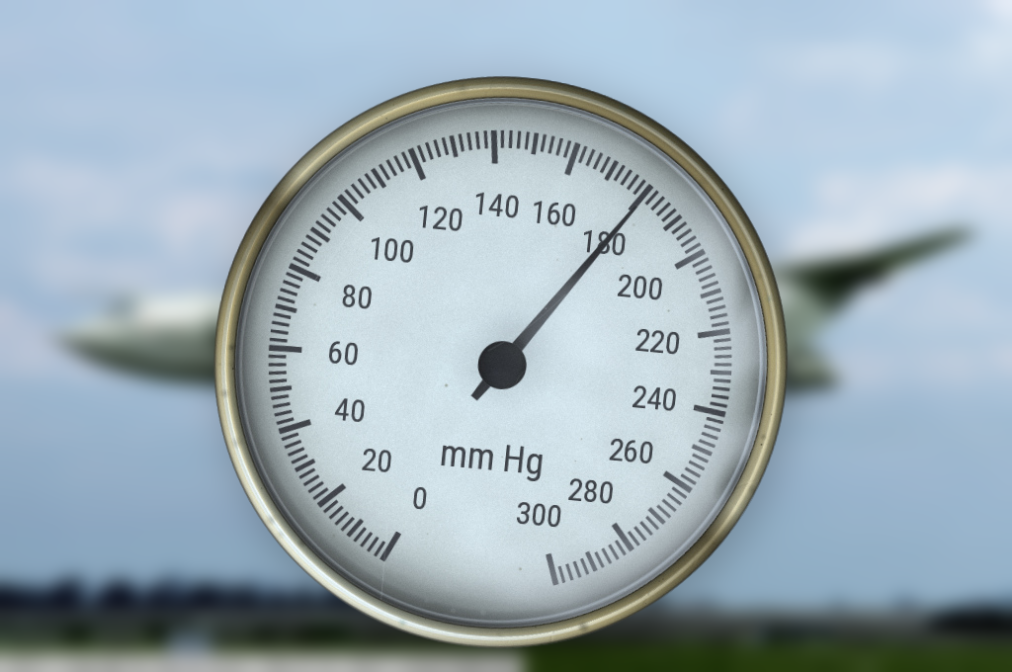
180 mmHg
